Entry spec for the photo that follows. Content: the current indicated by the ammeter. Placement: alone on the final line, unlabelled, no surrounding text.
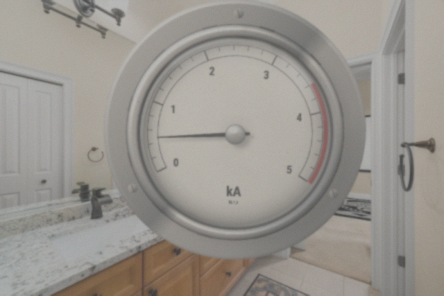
0.5 kA
